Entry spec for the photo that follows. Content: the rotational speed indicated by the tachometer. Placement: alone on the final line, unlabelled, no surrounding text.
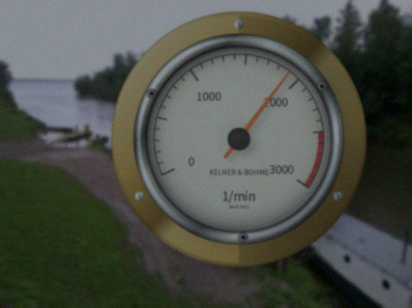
1900 rpm
